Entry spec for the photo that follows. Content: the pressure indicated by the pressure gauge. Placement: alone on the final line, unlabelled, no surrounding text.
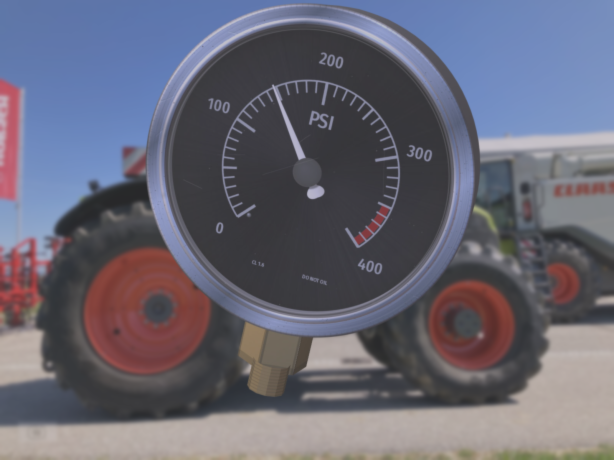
150 psi
